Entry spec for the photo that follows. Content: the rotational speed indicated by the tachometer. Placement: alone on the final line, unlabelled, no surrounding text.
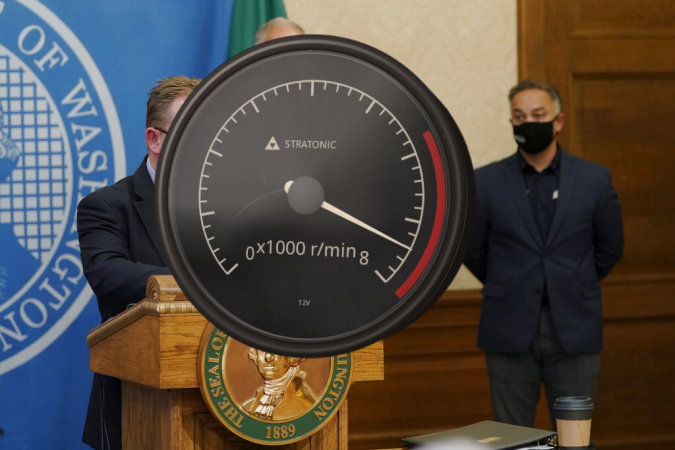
7400 rpm
